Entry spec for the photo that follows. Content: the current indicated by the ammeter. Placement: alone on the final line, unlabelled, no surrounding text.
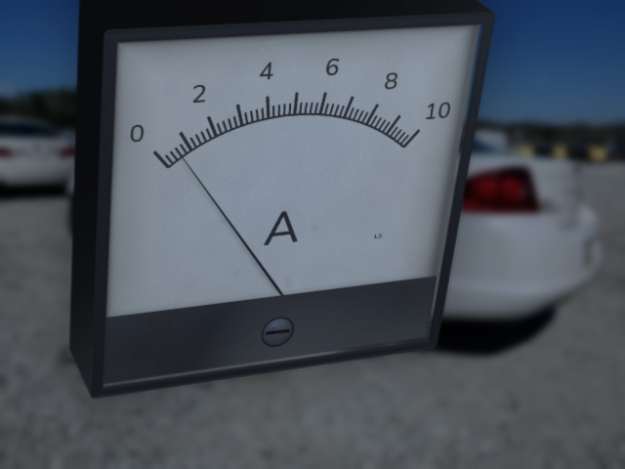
0.6 A
